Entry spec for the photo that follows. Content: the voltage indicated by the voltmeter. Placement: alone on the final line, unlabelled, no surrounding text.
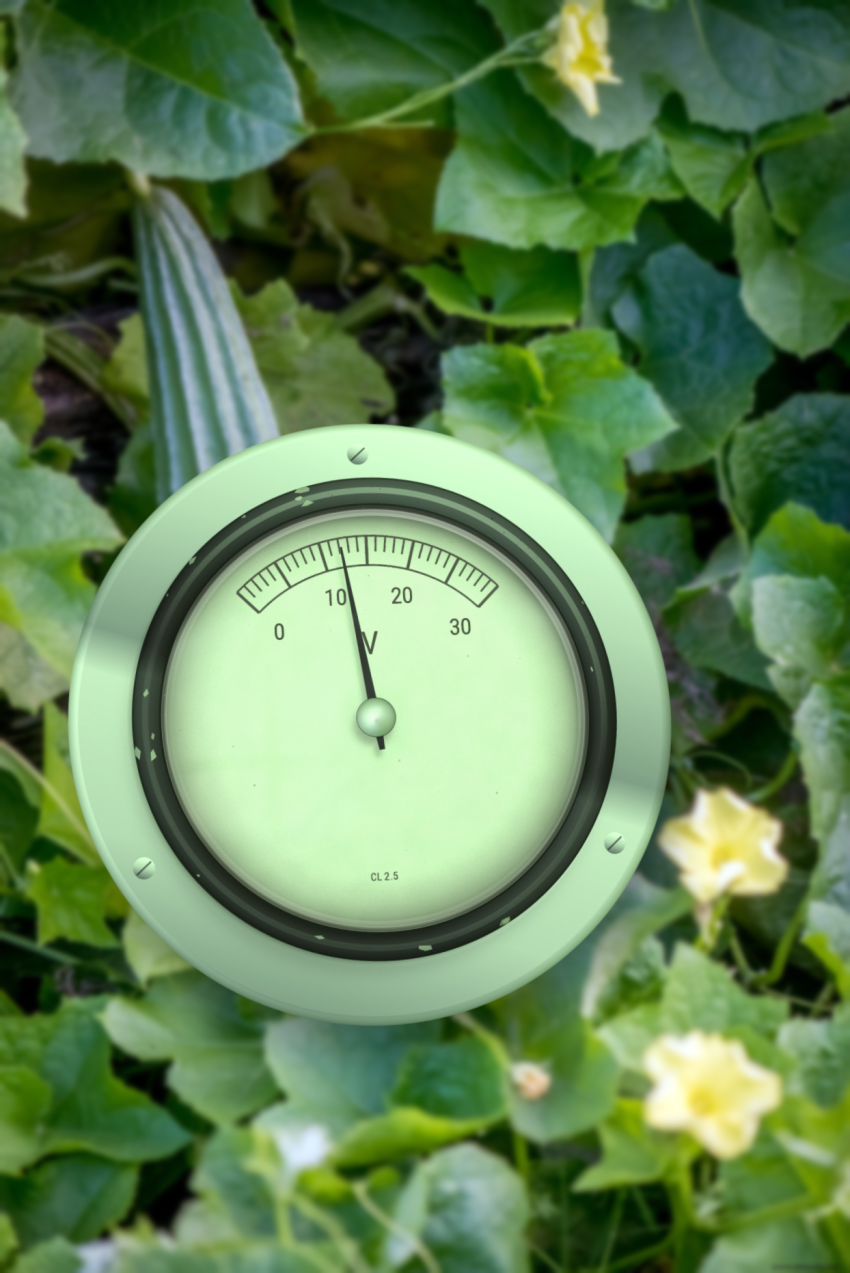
12 V
